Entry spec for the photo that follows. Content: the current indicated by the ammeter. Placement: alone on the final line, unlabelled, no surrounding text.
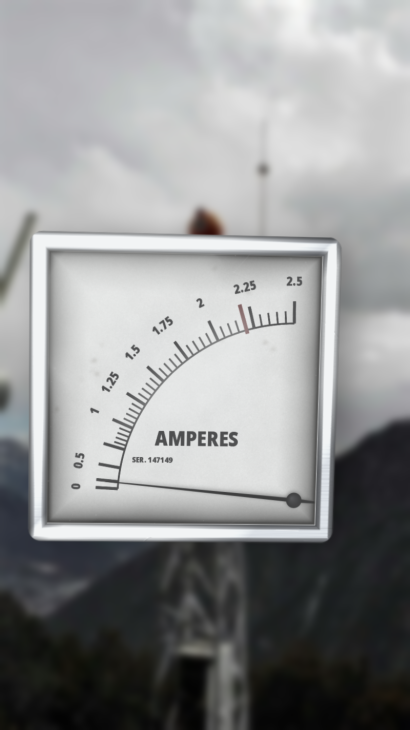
0.25 A
